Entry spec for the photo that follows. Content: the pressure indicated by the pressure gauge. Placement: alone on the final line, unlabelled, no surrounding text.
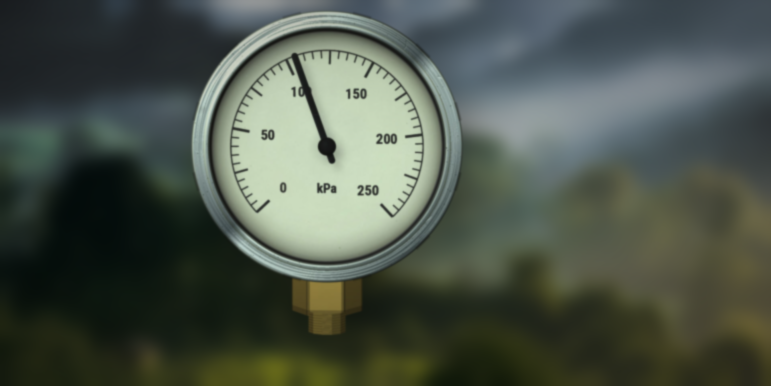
105 kPa
